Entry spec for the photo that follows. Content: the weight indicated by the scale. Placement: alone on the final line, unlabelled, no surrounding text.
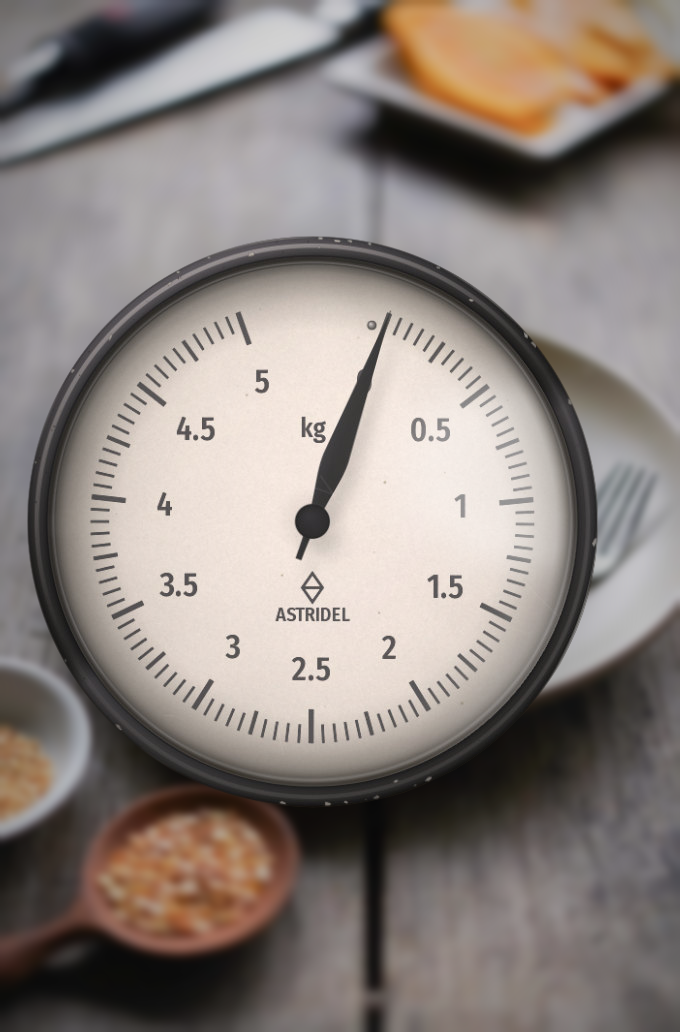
0 kg
